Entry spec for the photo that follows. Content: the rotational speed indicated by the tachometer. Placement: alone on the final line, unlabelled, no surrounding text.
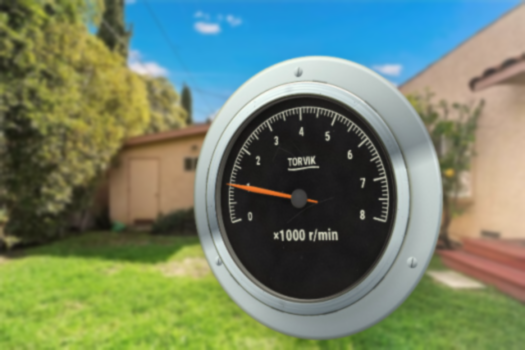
1000 rpm
